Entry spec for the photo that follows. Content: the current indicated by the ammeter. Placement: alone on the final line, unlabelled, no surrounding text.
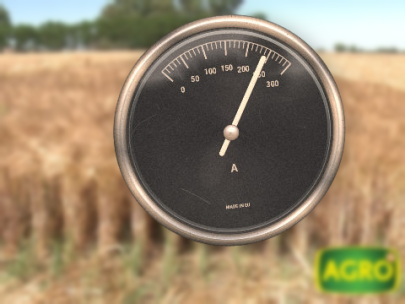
240 A
